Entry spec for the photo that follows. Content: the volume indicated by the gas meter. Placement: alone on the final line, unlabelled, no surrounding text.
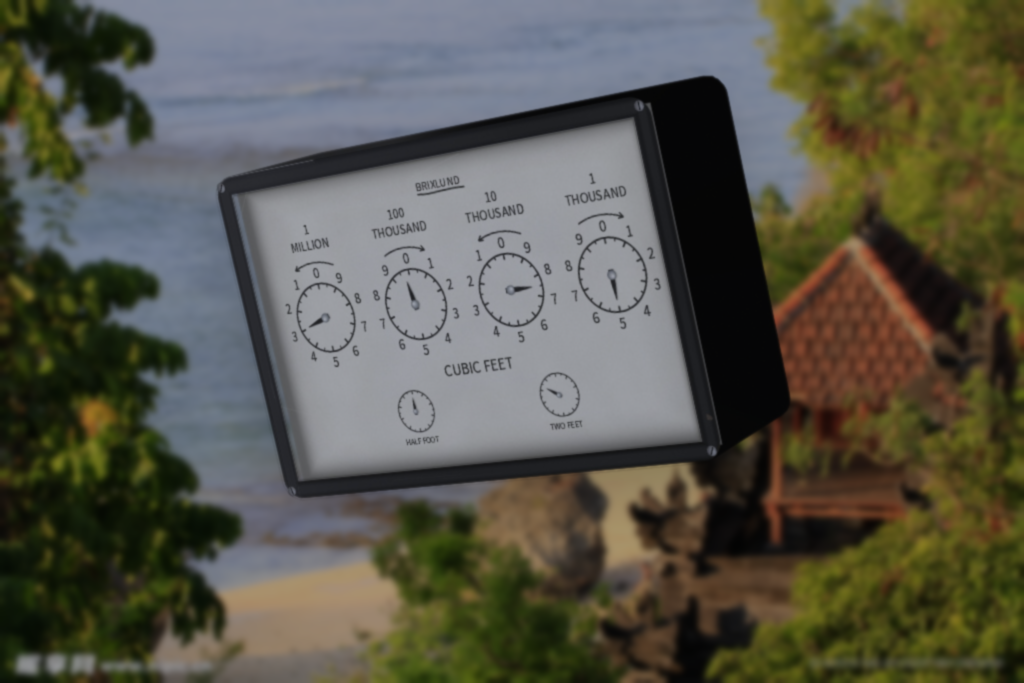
297500 ft³
